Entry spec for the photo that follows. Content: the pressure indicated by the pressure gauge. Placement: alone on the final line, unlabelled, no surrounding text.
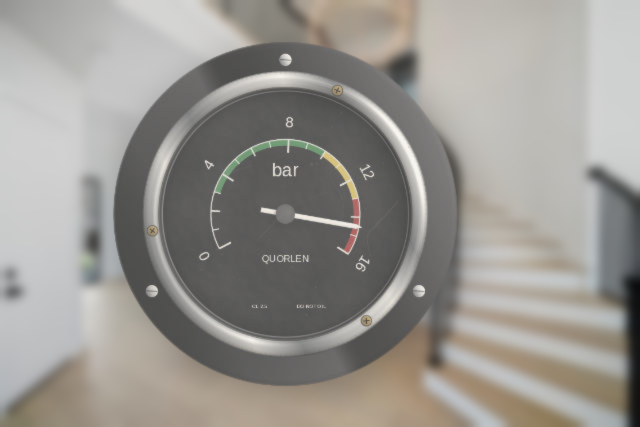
14.5 bar
